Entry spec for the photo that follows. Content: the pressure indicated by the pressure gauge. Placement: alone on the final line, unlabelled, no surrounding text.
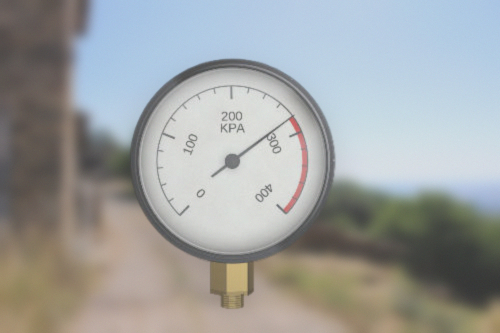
280 kPa
